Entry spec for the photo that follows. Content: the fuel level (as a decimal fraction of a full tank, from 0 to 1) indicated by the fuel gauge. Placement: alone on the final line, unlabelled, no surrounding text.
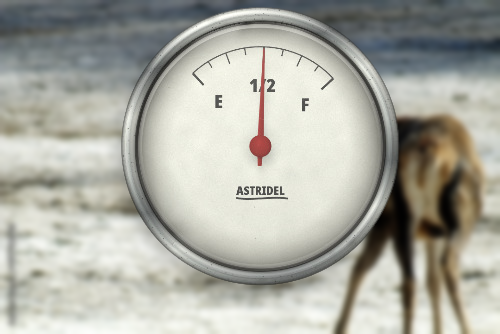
0.5
